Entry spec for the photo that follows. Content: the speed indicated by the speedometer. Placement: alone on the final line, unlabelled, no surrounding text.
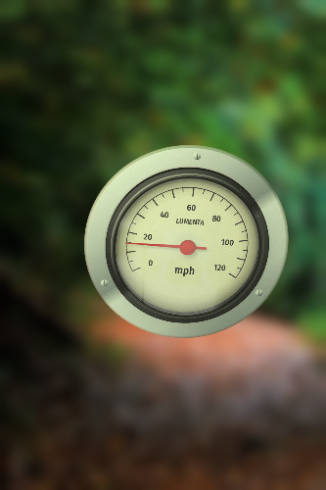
15 mph
